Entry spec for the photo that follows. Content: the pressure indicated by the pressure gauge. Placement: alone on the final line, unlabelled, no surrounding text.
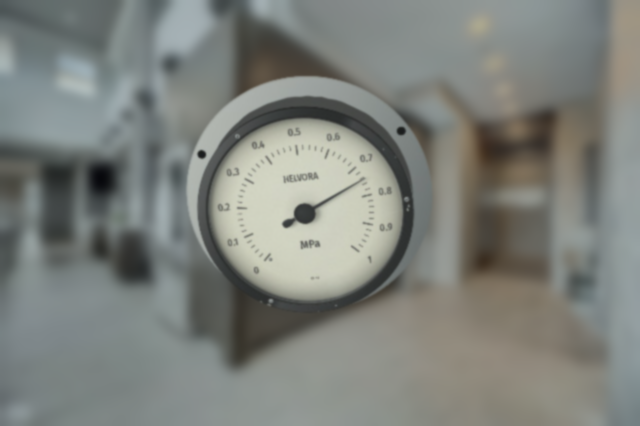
0.74 MPa
